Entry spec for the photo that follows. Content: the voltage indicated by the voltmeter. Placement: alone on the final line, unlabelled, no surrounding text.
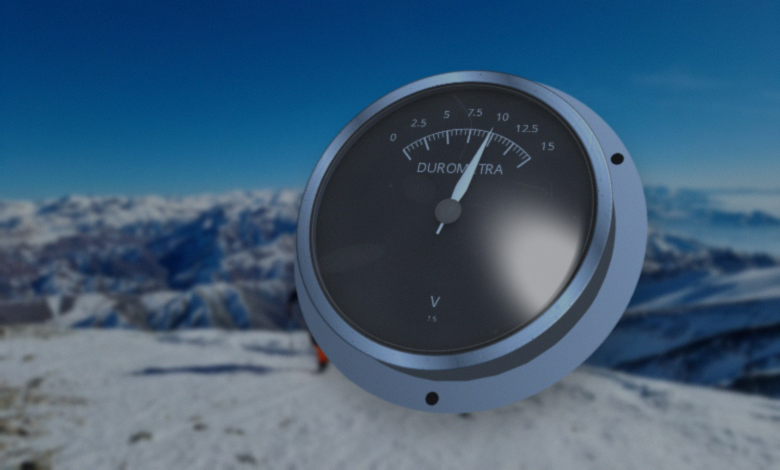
10 V
